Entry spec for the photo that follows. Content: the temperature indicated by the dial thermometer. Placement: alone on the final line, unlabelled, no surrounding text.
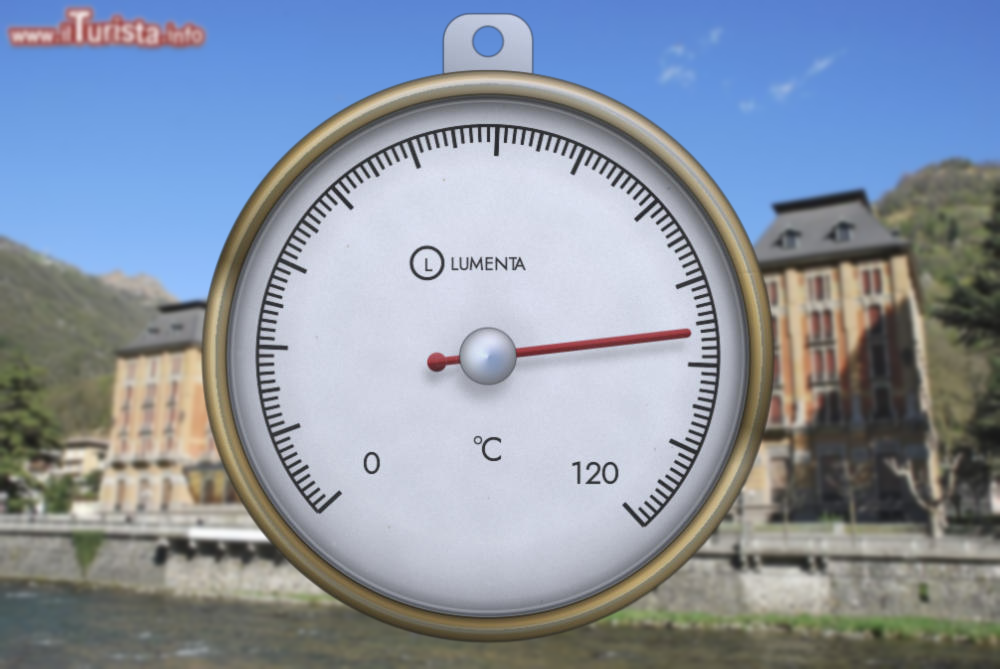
96 °C
